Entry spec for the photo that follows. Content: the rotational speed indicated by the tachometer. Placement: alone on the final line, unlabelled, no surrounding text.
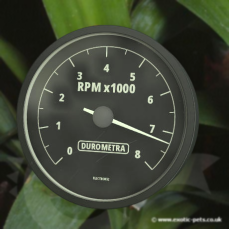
7250 rpm
